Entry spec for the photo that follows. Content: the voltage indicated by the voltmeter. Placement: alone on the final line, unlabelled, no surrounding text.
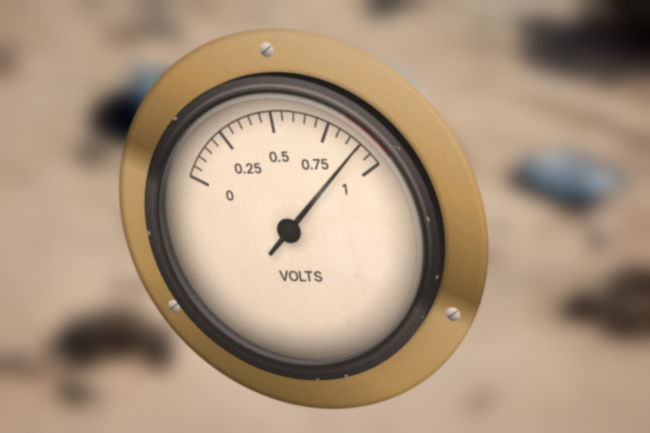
0.9 V
